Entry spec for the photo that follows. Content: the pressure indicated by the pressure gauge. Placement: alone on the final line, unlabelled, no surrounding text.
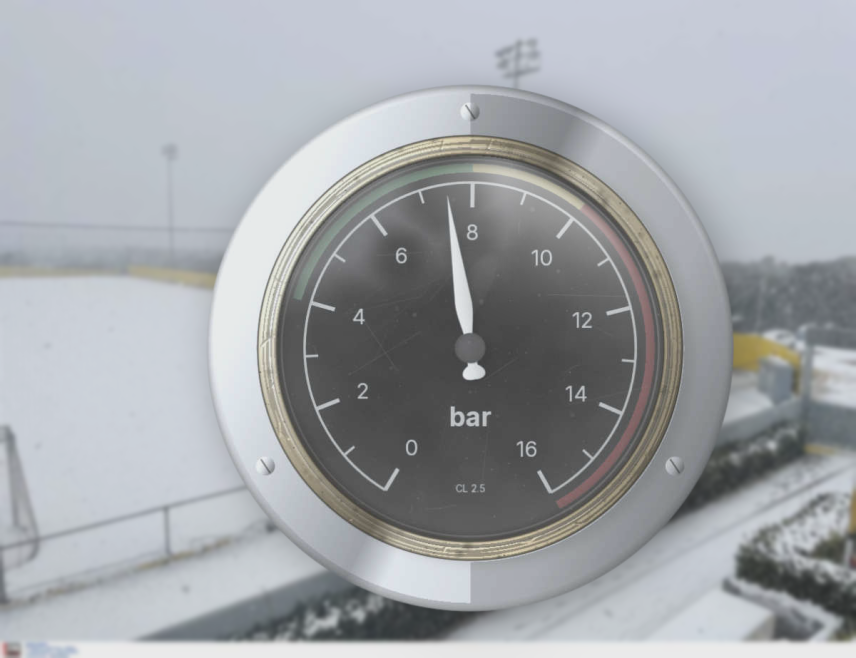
7.5 bar
